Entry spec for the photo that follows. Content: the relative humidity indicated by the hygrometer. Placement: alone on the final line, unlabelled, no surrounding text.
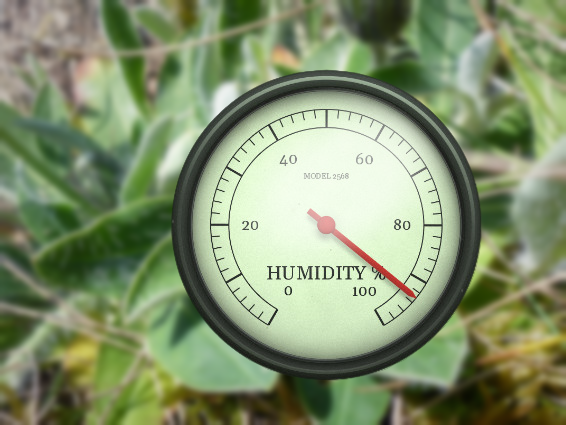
93 %
